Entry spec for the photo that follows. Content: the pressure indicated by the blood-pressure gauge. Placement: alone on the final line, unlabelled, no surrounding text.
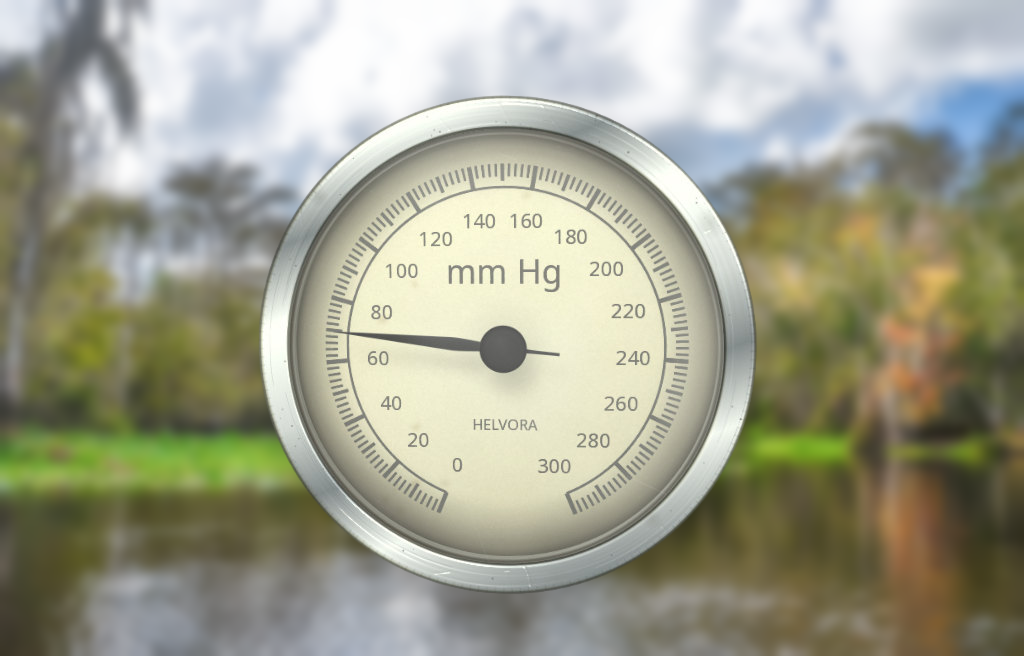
70 mmHg
